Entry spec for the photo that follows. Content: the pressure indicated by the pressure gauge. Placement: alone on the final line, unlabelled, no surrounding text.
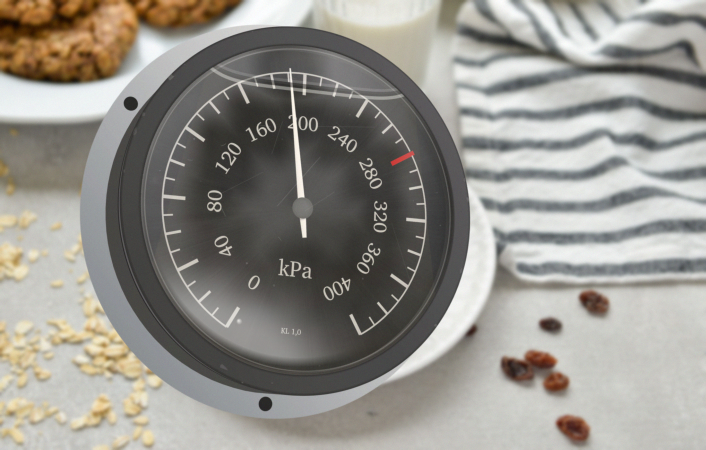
190 kPa
